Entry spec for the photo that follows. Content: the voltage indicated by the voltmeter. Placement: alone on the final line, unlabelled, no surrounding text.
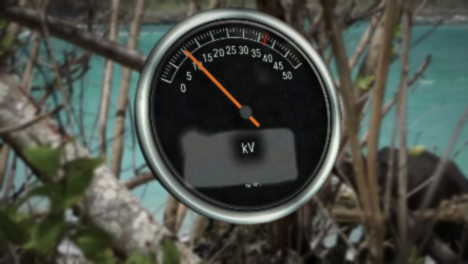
10 kV
